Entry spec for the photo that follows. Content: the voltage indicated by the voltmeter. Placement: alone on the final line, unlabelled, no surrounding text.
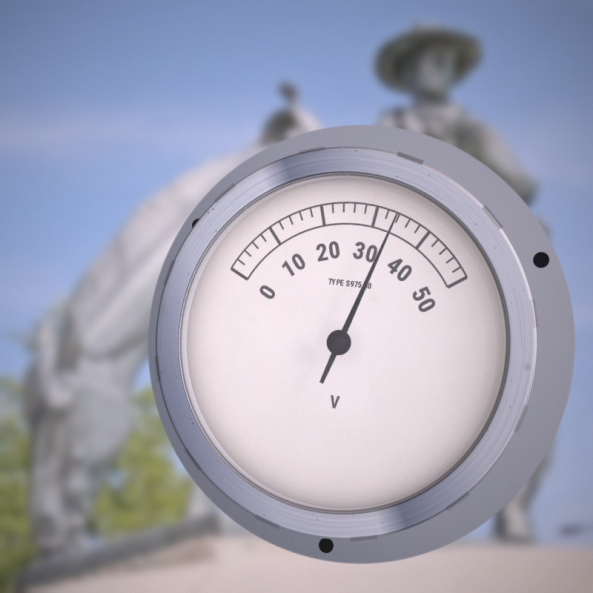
34 V
